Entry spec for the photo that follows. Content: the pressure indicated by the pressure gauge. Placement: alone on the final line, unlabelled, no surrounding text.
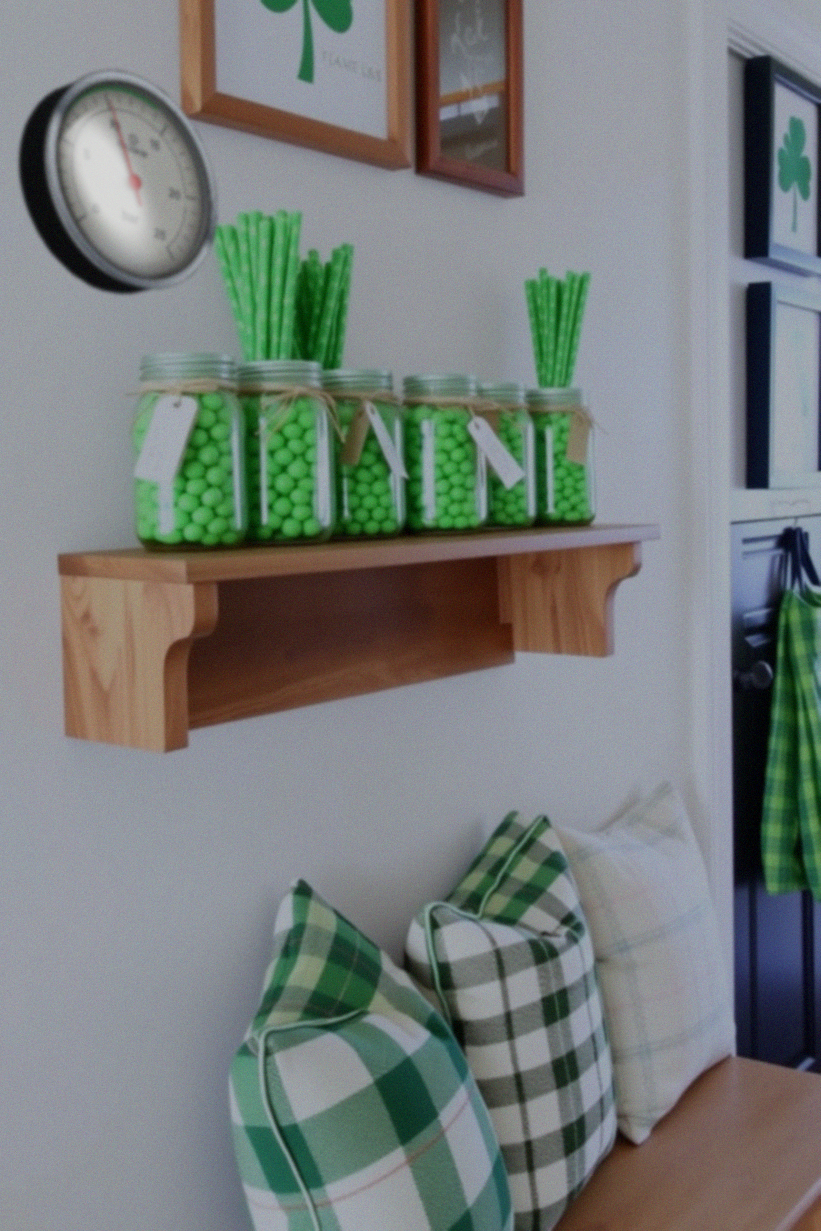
10 bar
